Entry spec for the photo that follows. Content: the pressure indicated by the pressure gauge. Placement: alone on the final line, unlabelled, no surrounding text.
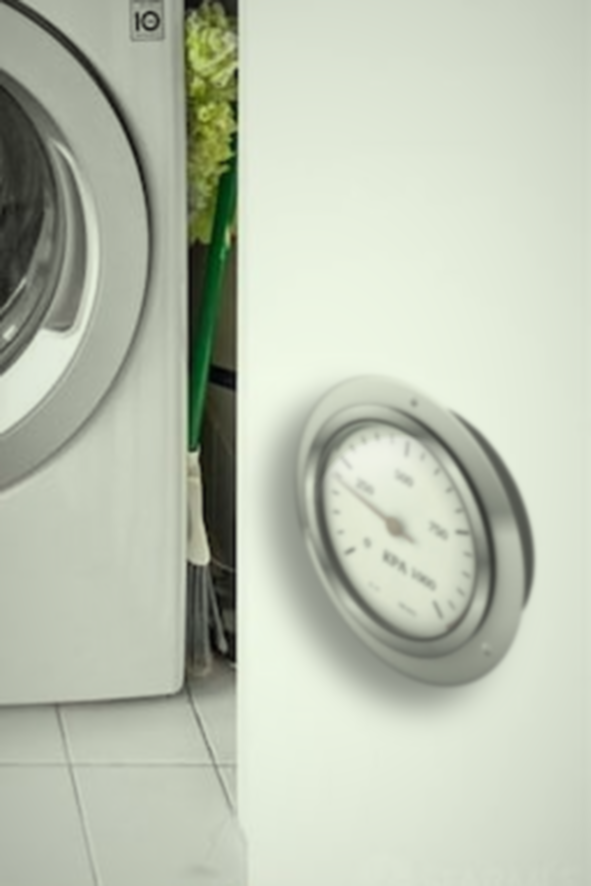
200 kPa
